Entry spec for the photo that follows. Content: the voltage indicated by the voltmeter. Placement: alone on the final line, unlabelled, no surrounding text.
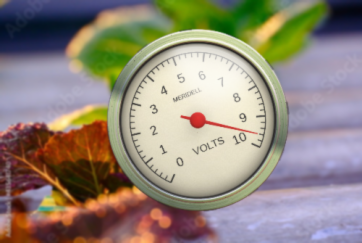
9.6 V
